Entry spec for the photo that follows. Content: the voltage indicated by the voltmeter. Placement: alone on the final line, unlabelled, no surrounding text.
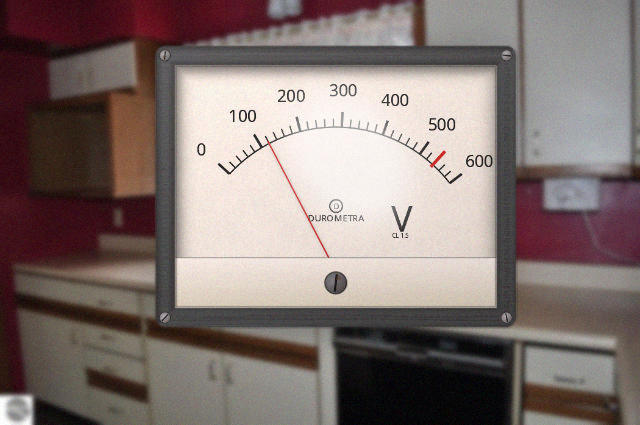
120 V
